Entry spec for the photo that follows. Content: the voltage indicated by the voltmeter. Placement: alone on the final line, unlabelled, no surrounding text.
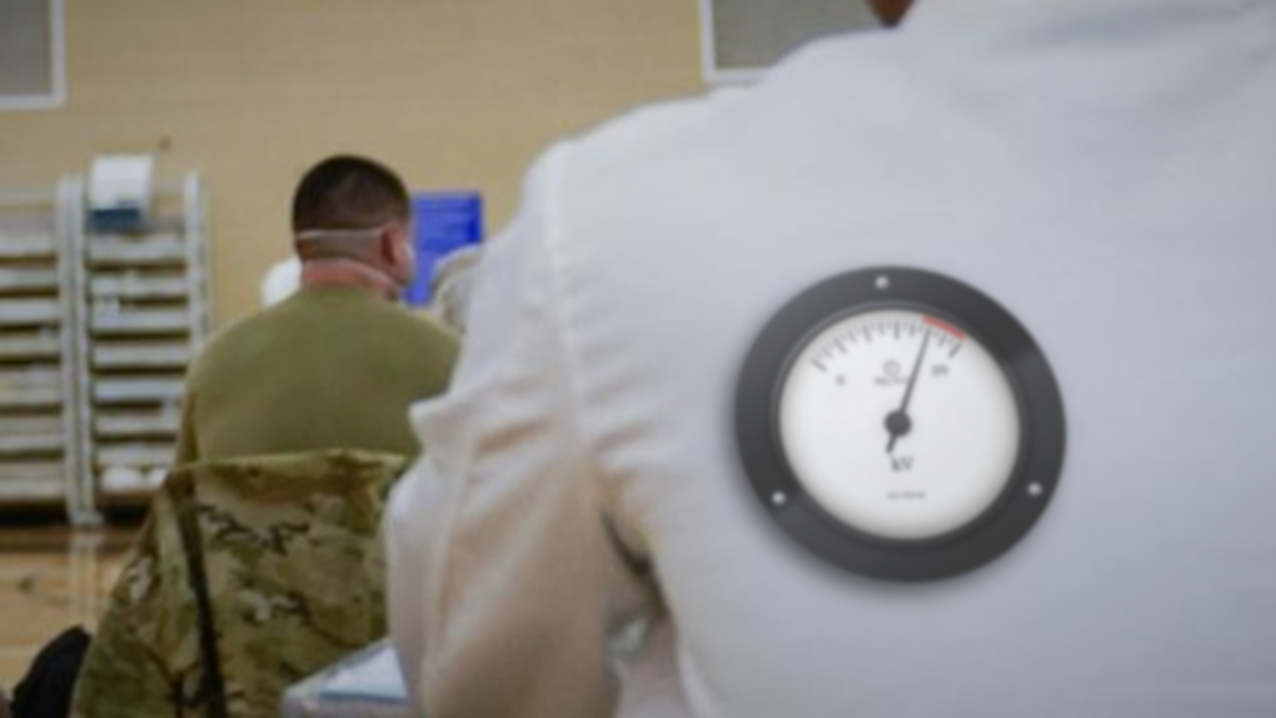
16 kV
